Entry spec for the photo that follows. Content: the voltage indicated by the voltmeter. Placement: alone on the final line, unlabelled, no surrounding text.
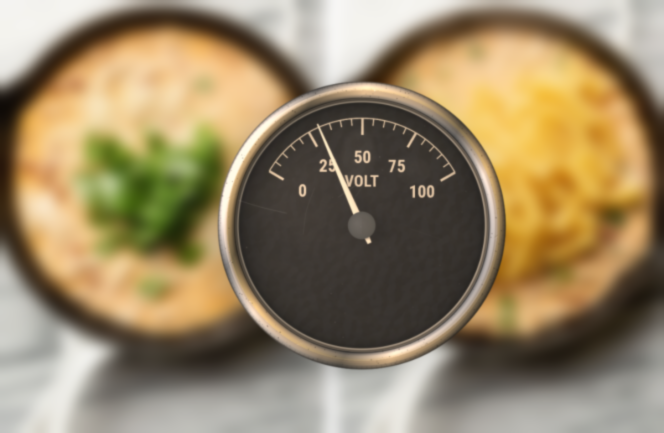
30 V
